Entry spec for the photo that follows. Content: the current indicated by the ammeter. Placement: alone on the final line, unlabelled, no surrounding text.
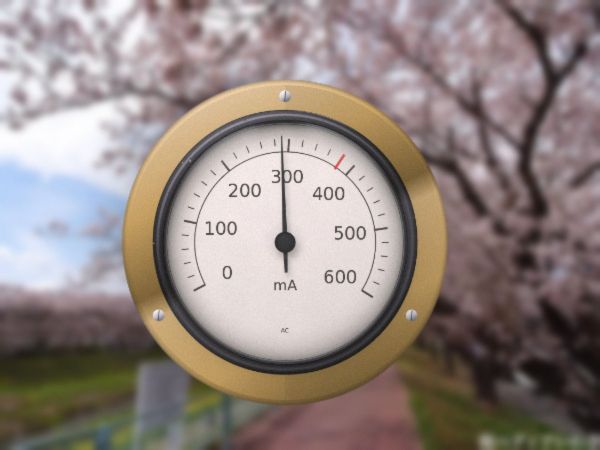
290 mA
